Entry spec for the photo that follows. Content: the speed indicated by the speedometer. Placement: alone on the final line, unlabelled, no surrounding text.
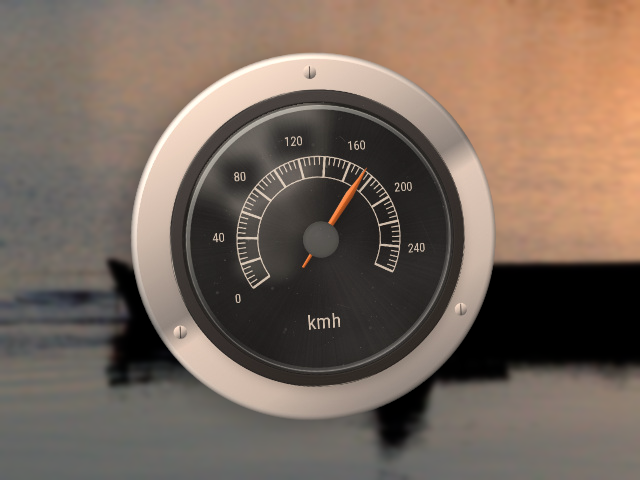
172 km/h
